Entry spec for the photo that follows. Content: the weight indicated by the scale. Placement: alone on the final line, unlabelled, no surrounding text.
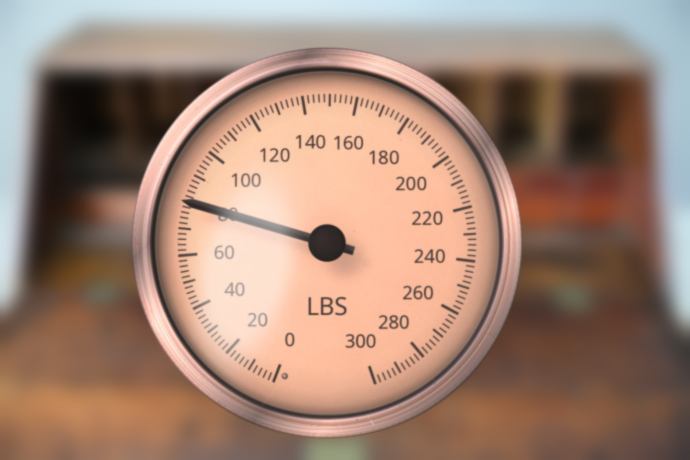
80 lb
